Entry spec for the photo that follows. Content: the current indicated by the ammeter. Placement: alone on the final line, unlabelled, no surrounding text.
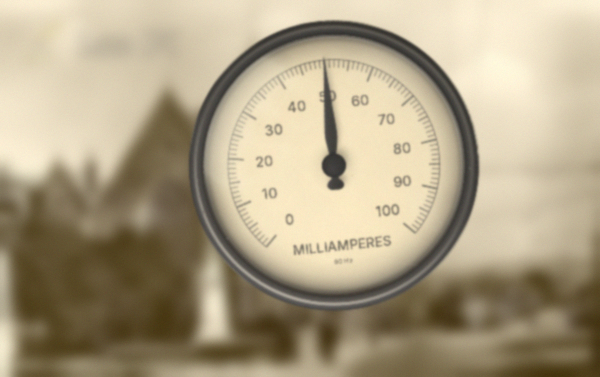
50 mA
